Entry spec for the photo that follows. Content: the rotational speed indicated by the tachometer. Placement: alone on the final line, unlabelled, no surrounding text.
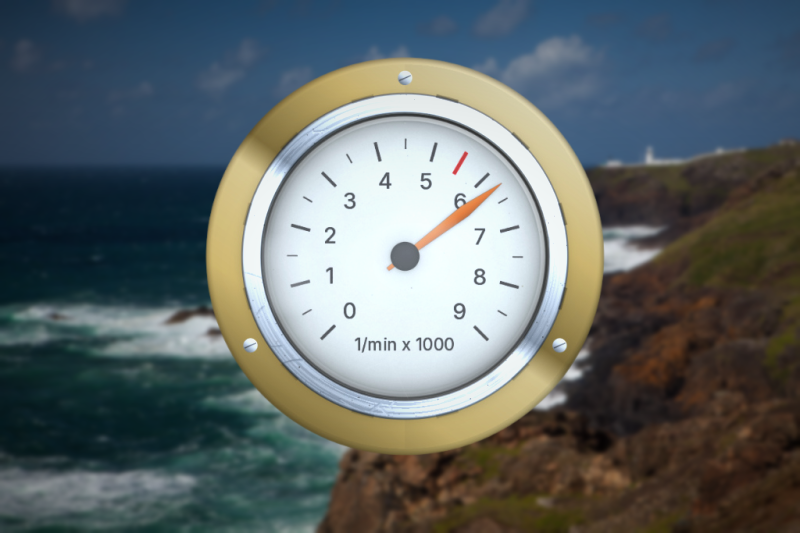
6250 rpm
